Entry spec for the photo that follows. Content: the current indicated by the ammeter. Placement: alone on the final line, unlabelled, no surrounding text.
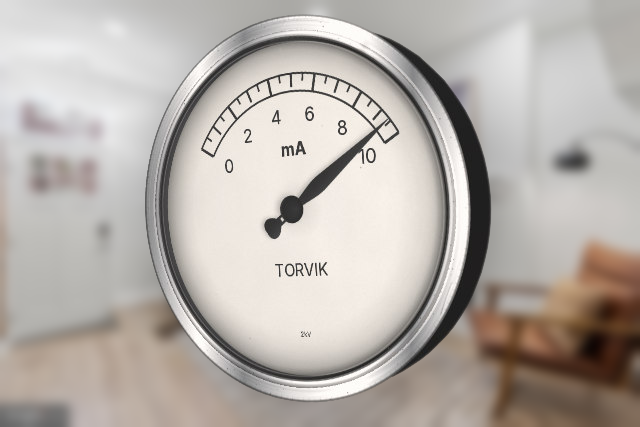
9.5 mA
